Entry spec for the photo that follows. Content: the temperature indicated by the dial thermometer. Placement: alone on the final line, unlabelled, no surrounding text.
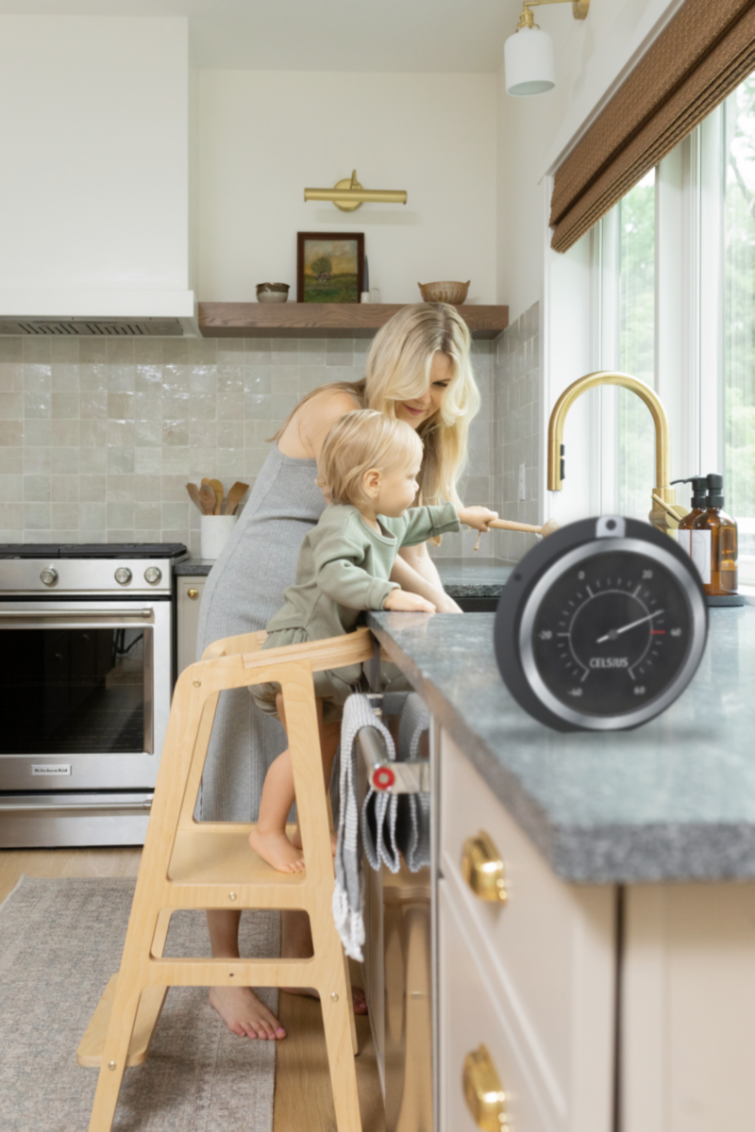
32 °C
